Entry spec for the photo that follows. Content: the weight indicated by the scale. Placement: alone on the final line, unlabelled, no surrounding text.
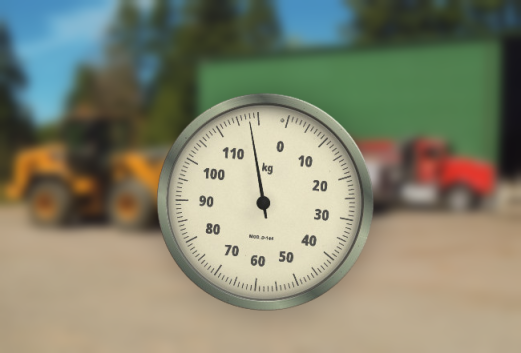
118 kg
